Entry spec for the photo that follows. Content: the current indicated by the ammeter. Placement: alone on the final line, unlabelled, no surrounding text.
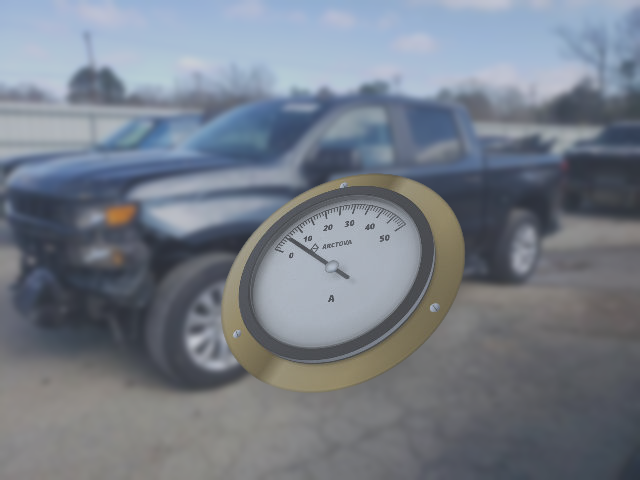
5 A
